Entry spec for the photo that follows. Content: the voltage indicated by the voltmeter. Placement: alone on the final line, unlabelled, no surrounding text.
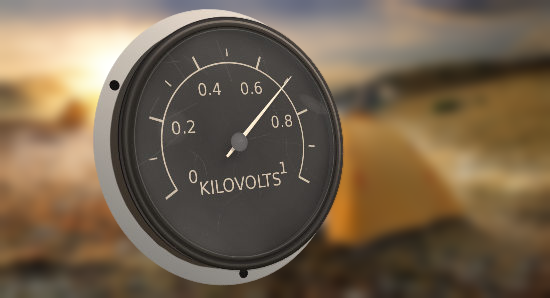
0.7 kV
